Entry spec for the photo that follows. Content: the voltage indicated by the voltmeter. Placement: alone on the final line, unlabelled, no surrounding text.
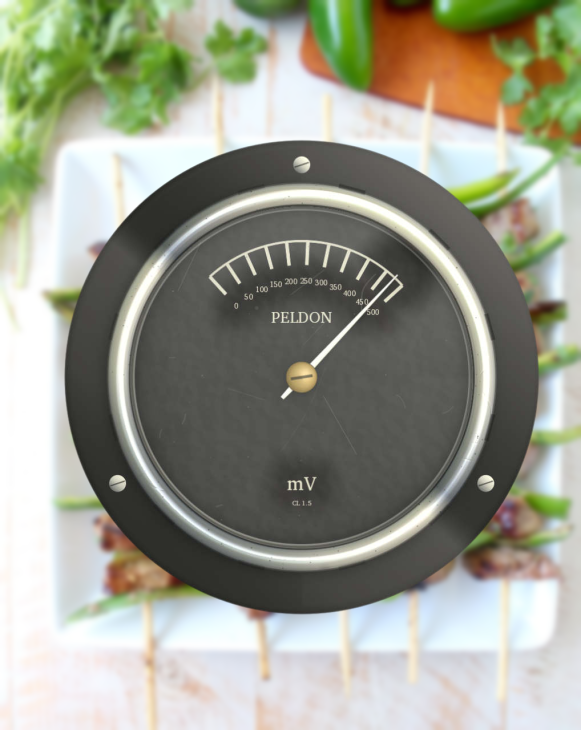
475 mV
